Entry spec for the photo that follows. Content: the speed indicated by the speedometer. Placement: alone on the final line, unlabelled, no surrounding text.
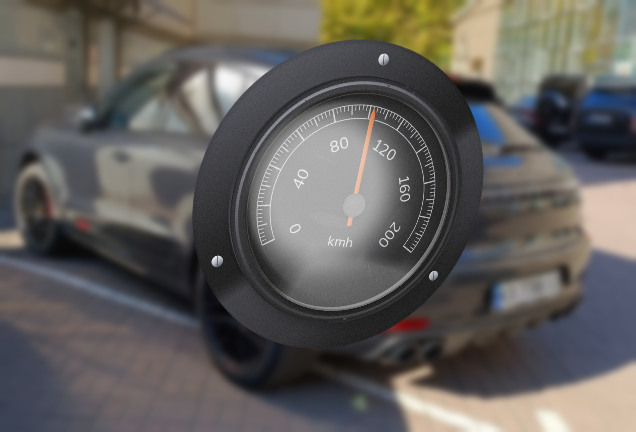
100 km/h
